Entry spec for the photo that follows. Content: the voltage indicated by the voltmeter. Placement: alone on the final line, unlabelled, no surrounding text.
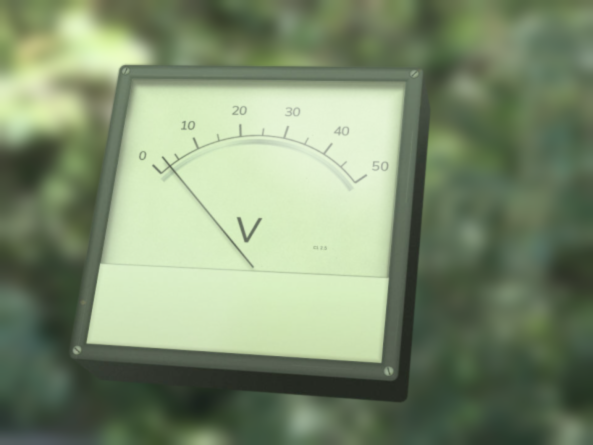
2.5 V
